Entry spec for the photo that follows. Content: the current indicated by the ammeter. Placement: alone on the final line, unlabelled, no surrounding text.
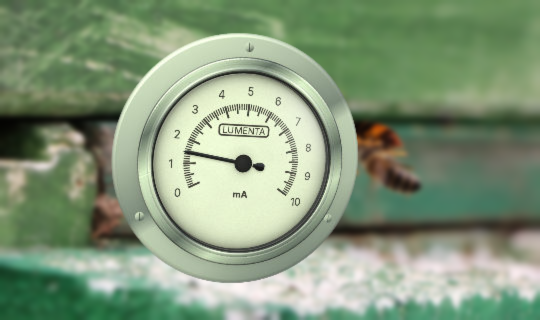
1.5 mA
